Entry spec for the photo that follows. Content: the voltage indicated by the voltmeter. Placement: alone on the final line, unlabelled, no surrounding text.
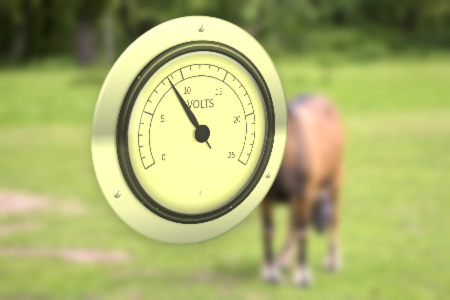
8.5 V
